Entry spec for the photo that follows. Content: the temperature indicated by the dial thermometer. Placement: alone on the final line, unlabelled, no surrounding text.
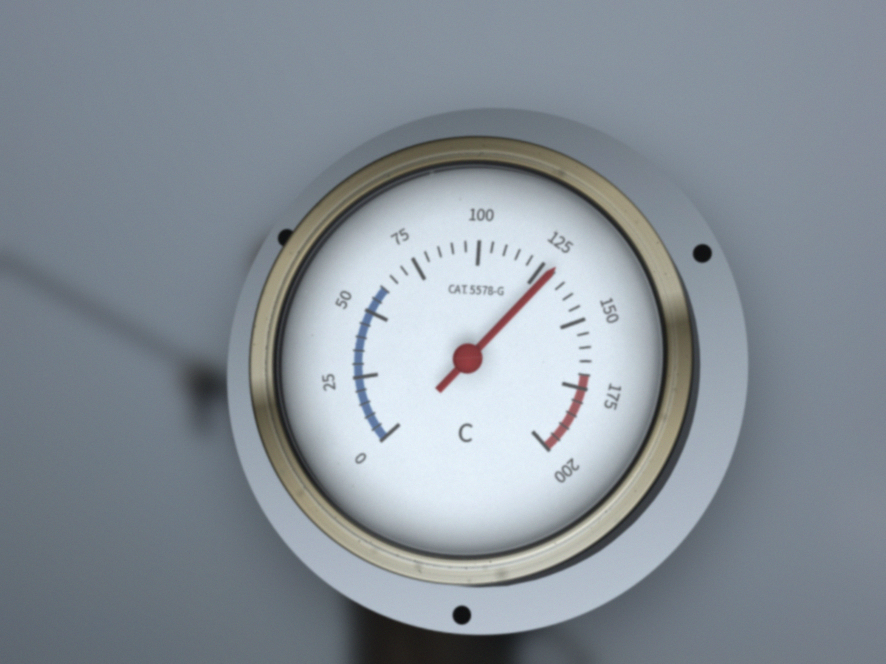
130 °C
